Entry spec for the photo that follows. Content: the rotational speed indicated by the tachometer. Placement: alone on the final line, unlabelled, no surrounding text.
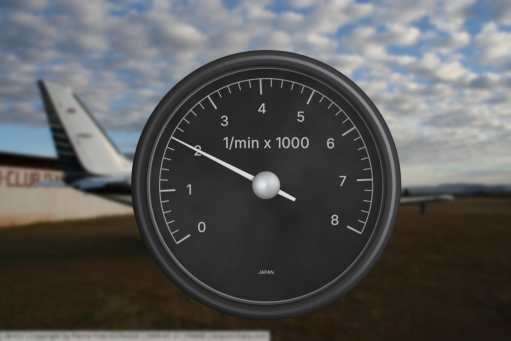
2000 rpm
